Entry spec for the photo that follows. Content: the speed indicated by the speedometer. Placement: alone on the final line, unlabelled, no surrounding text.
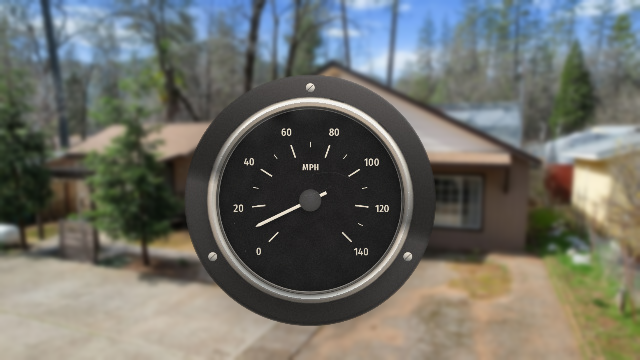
10 mph
